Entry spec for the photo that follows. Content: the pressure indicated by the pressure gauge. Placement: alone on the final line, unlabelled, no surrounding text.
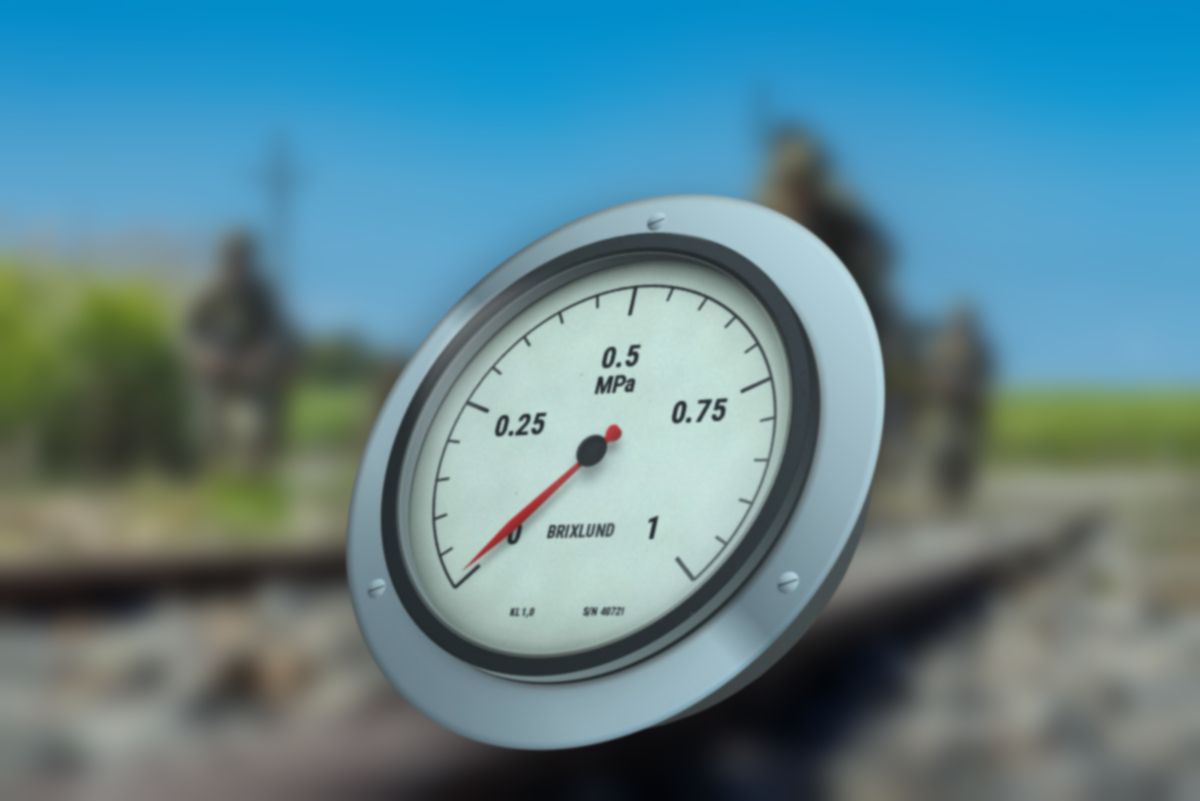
0 MPa
